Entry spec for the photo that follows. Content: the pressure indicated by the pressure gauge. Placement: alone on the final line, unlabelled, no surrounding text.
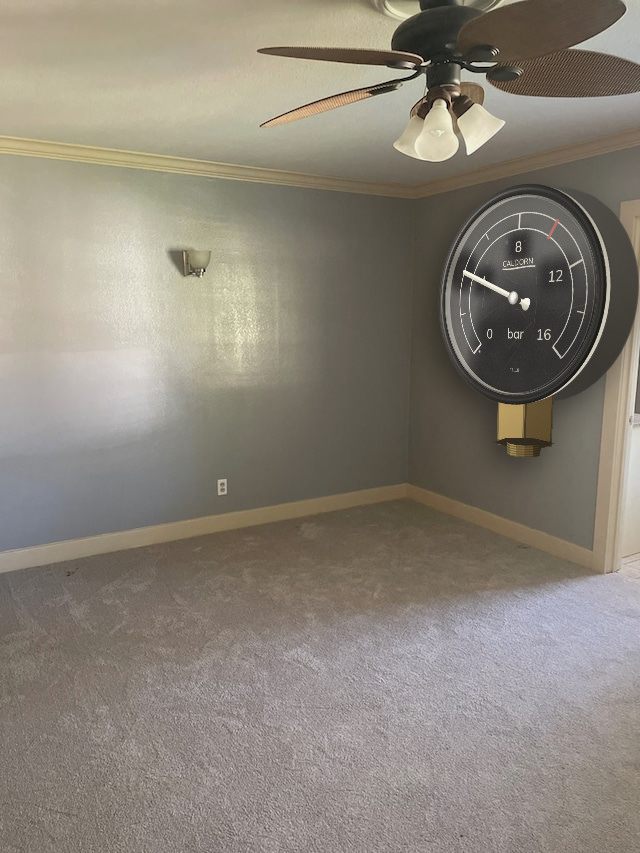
4 bar
